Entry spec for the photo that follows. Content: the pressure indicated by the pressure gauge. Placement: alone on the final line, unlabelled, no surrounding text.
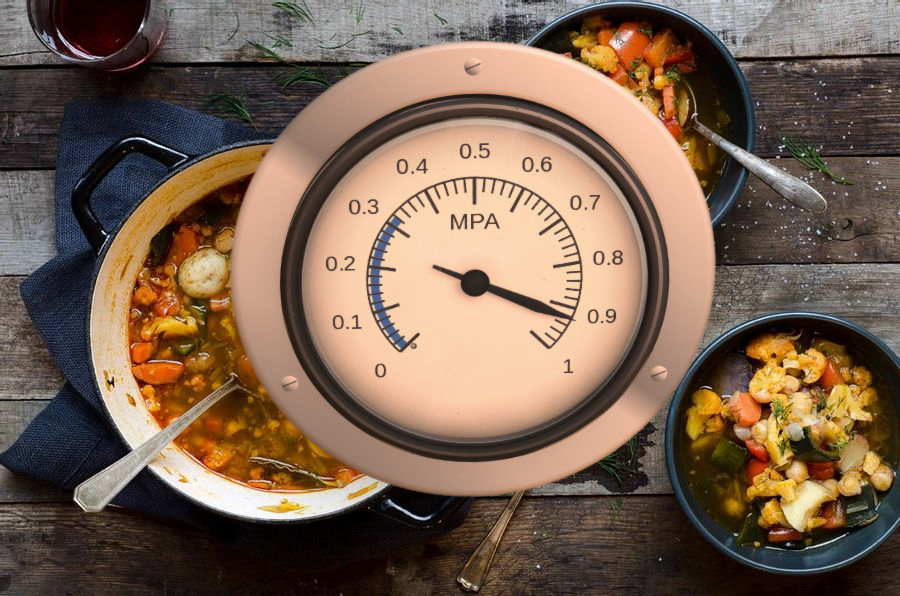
0.92 MPa
